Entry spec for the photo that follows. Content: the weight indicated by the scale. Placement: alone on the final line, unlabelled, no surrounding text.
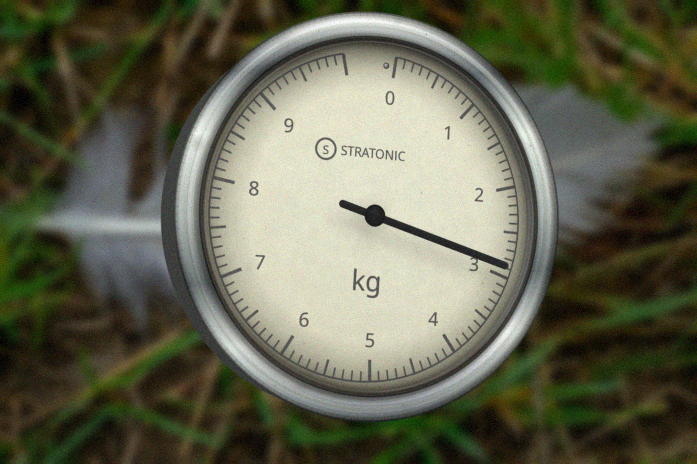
2.9 kg
